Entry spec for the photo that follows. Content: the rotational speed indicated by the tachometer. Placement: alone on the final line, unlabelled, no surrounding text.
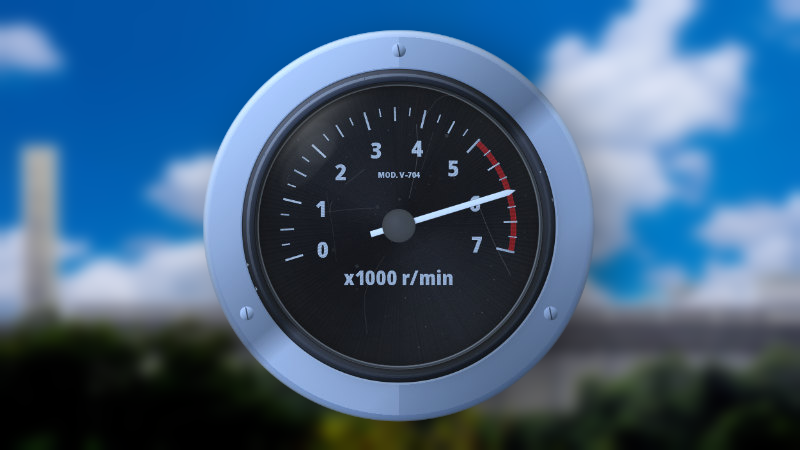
6000 rpm
